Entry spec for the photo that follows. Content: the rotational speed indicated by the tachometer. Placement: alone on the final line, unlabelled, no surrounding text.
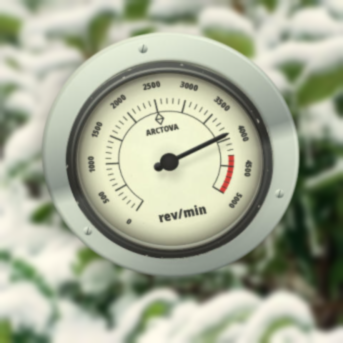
3900 rpm
